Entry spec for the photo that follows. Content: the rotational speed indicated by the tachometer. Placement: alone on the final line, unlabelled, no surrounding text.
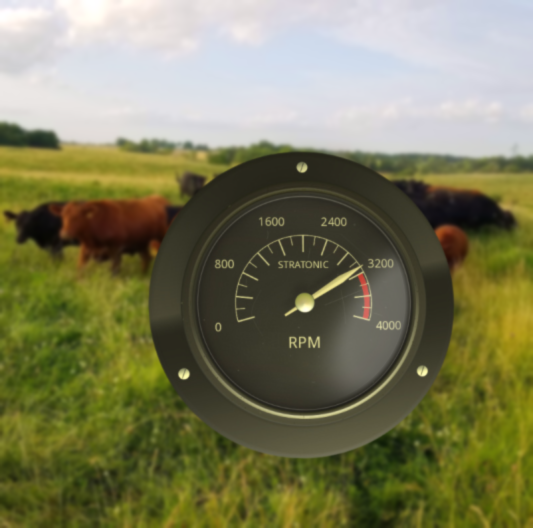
3100 rpm
